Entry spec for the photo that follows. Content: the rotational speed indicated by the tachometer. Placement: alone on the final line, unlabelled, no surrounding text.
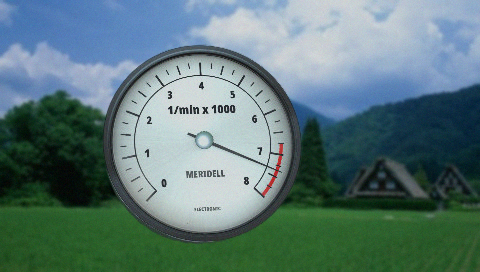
7375 rpm
